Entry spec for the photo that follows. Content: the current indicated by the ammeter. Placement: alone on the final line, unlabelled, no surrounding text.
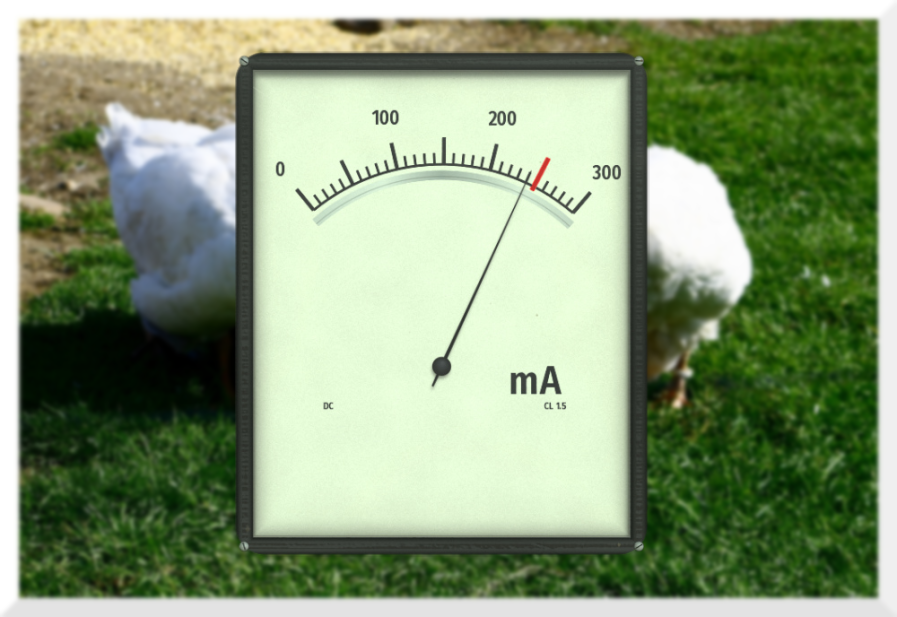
240 mA
